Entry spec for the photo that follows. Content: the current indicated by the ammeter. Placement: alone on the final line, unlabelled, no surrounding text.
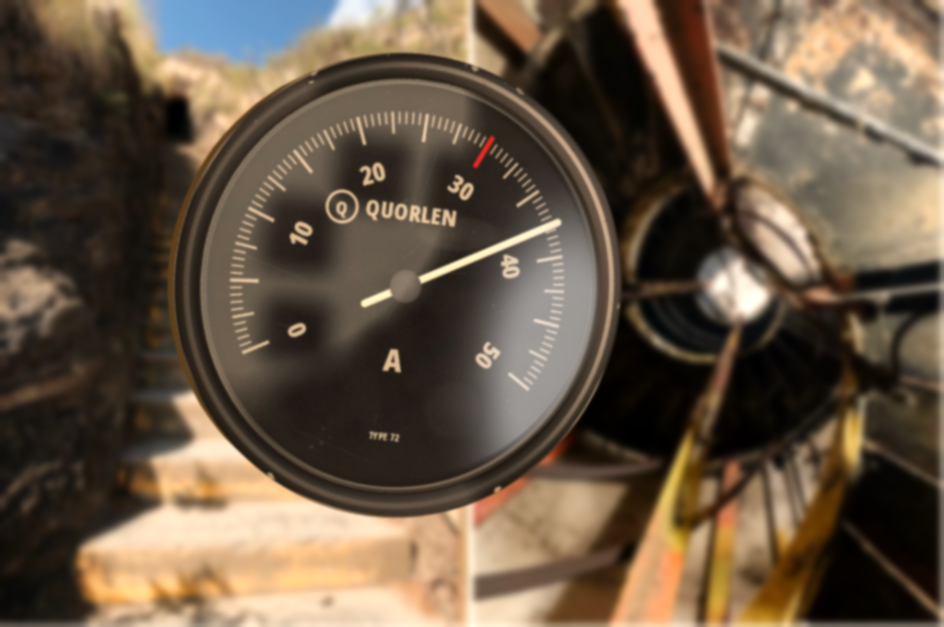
37.5 A
